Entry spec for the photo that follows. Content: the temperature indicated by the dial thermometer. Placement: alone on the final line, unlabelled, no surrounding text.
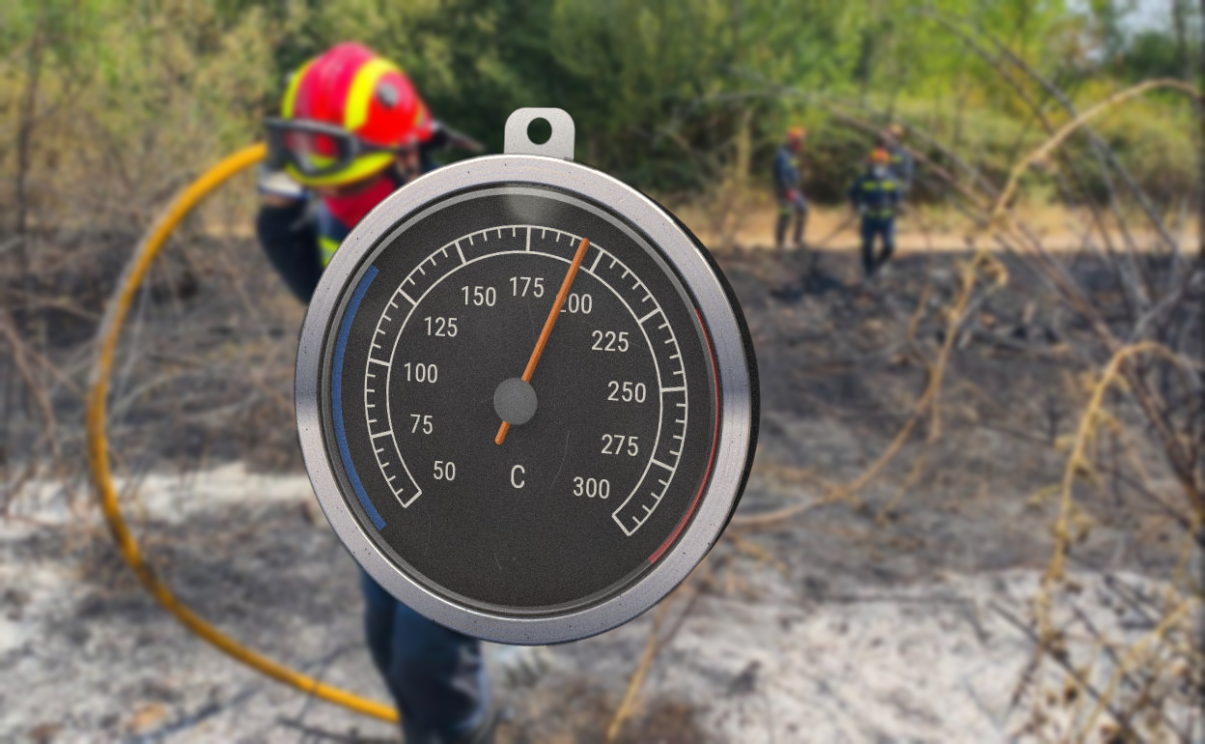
195 °C
